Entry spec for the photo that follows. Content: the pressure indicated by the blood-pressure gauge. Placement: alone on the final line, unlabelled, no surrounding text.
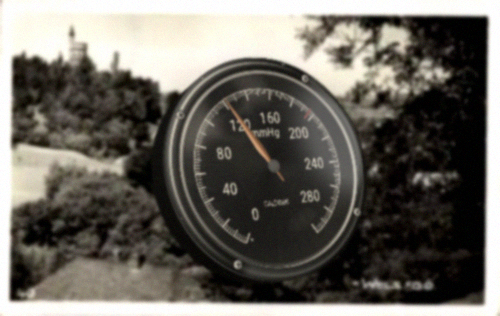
120 mmHg
